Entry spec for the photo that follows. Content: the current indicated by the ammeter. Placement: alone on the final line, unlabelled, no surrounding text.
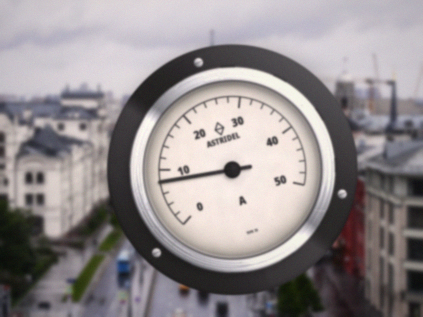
8 A
